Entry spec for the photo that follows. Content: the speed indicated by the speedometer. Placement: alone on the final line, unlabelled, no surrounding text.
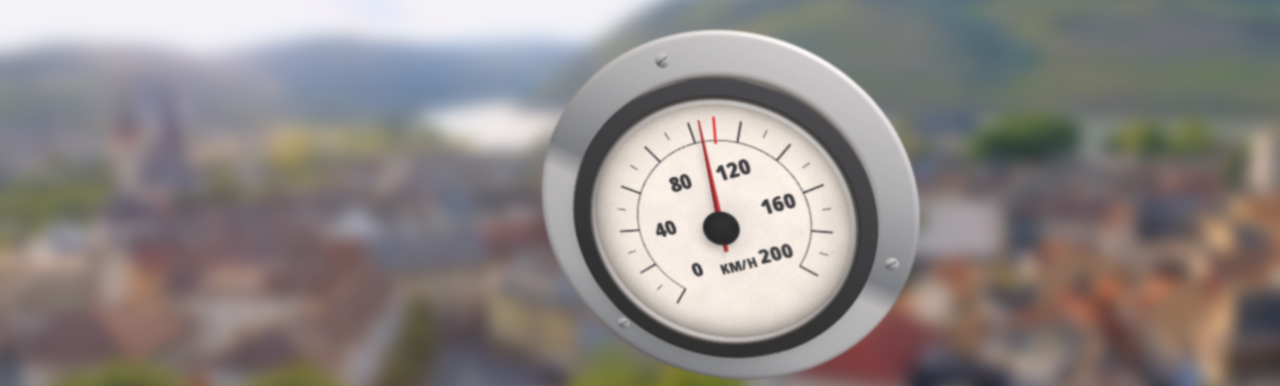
105 km/h
